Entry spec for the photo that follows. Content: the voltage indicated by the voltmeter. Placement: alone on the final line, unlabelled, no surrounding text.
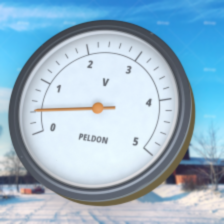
0.4 V
